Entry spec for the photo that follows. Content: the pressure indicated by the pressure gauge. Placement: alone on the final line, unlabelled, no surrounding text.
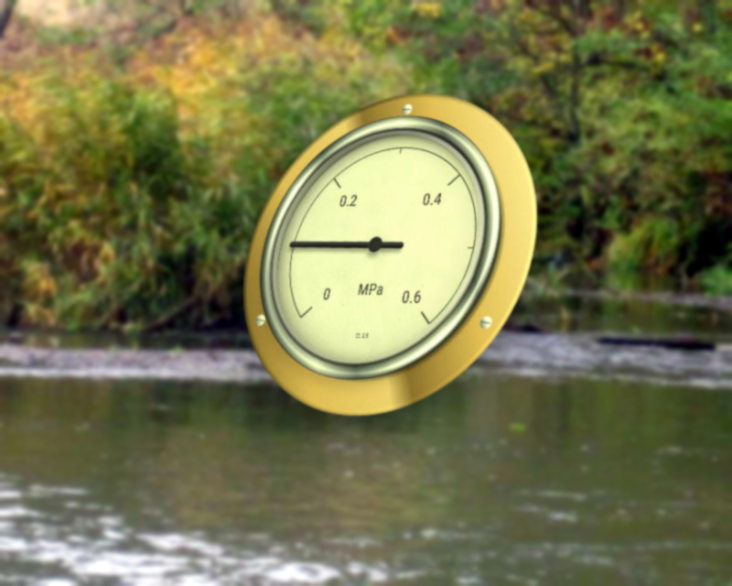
0.1 MPa
